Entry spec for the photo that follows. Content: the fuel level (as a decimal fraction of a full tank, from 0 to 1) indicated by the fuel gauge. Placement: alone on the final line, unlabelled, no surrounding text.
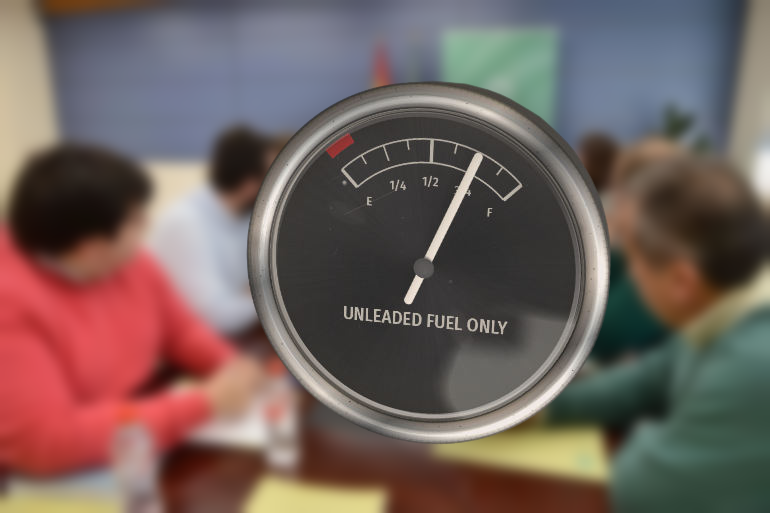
0.75
